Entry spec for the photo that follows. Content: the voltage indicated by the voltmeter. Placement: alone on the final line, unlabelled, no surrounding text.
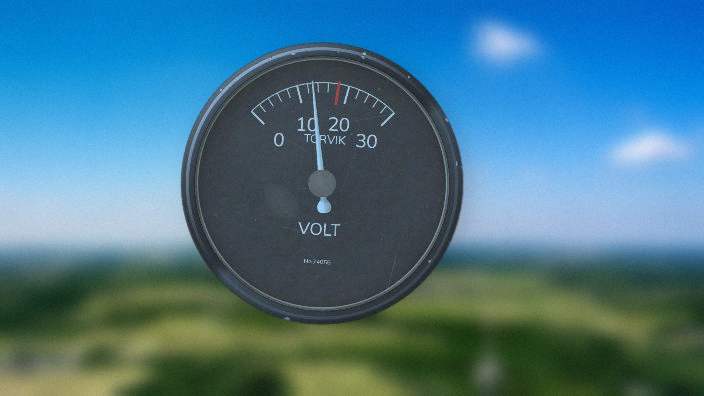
13 V
